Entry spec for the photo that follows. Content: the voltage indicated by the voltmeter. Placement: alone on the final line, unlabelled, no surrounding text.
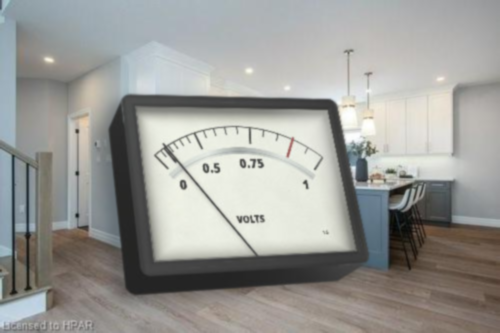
0.25 V
